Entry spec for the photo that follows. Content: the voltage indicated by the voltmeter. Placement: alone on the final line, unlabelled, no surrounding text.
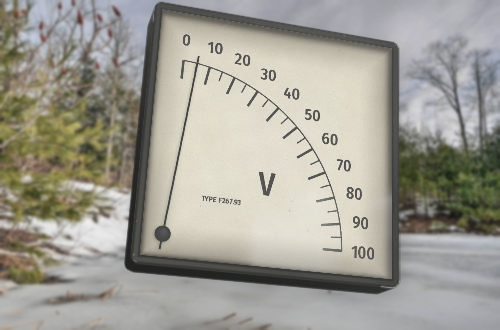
5 V
